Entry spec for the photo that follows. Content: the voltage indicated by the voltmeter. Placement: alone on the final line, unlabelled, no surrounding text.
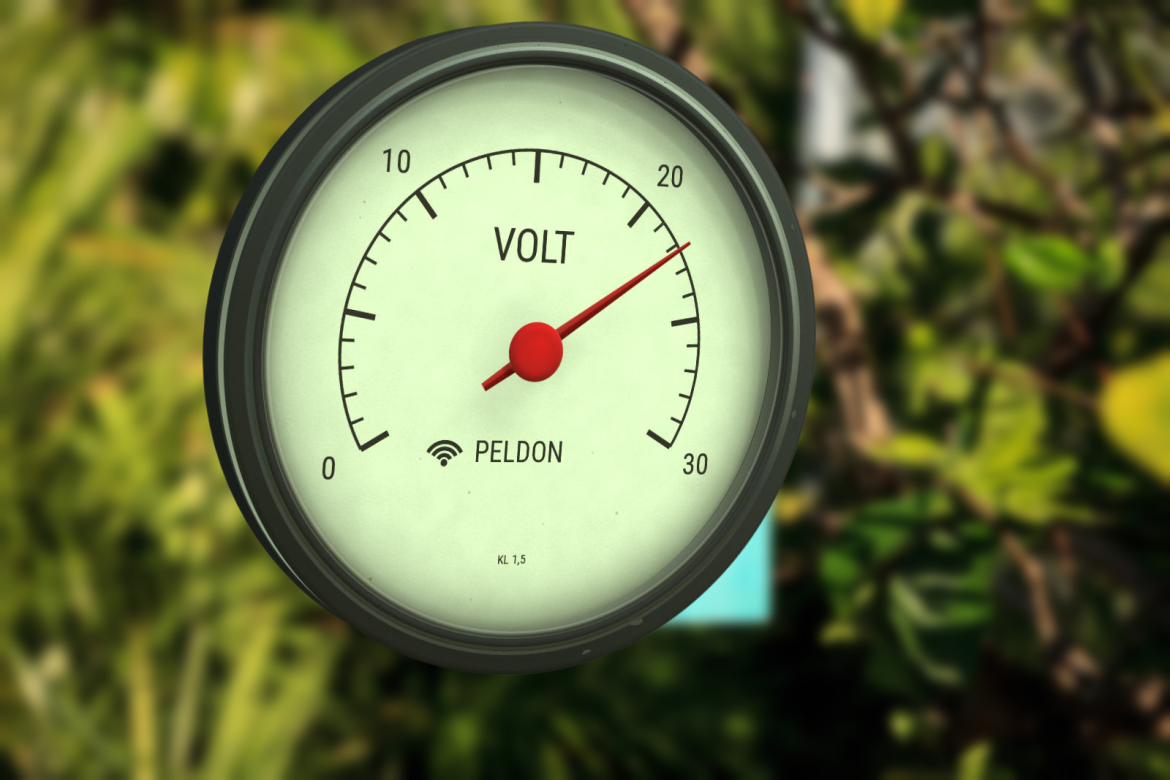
22 V
